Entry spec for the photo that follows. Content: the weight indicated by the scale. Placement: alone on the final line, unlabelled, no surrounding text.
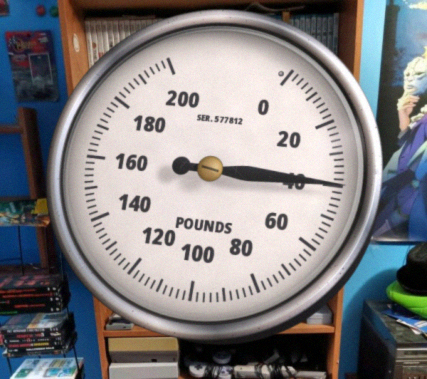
40 lb
